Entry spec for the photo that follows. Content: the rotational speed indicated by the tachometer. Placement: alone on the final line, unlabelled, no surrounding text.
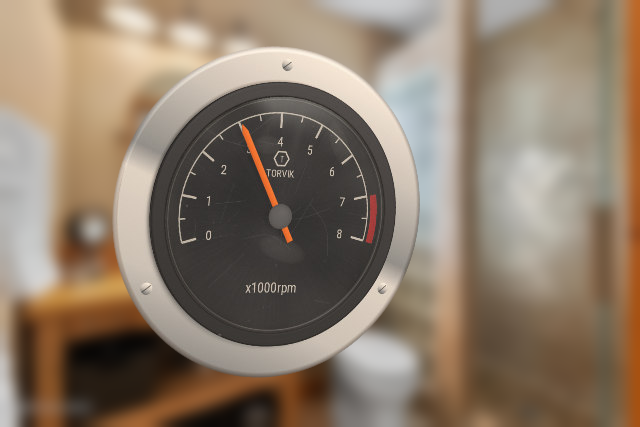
3000 rpm
